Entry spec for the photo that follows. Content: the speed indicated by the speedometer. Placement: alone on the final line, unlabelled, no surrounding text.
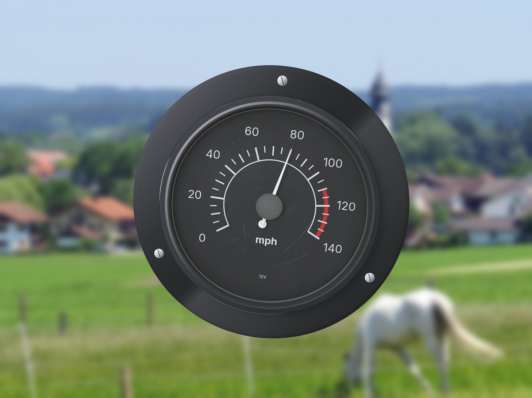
80 mph
